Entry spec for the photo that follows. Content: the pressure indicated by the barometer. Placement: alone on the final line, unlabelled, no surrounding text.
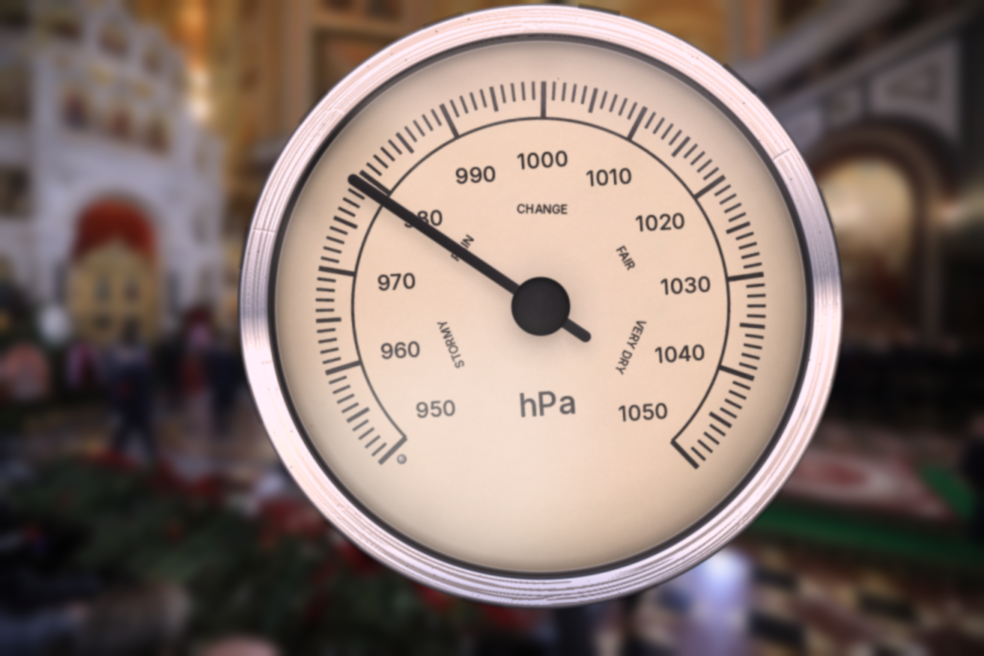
979 hPa
